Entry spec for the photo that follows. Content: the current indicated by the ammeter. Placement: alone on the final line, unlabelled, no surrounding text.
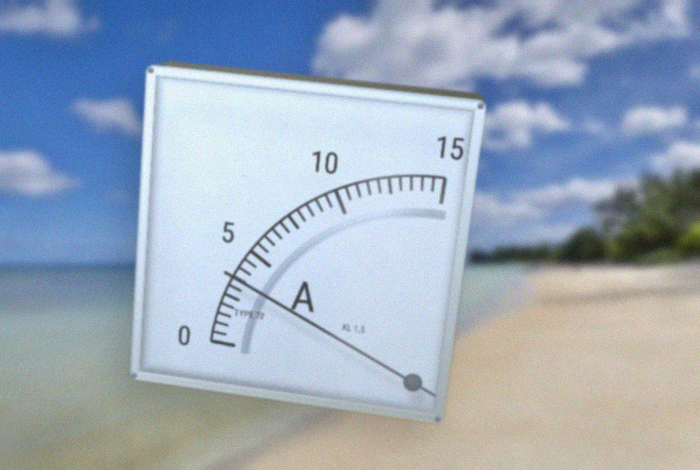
3.5 A
